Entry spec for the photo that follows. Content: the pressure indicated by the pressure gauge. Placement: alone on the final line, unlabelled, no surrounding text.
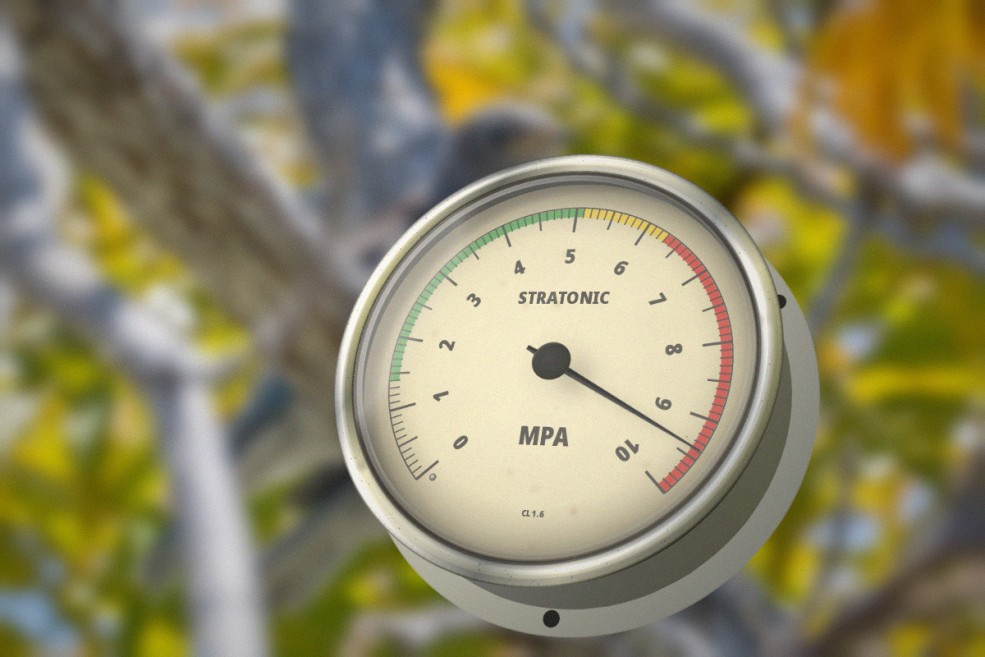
9.4 MPa
